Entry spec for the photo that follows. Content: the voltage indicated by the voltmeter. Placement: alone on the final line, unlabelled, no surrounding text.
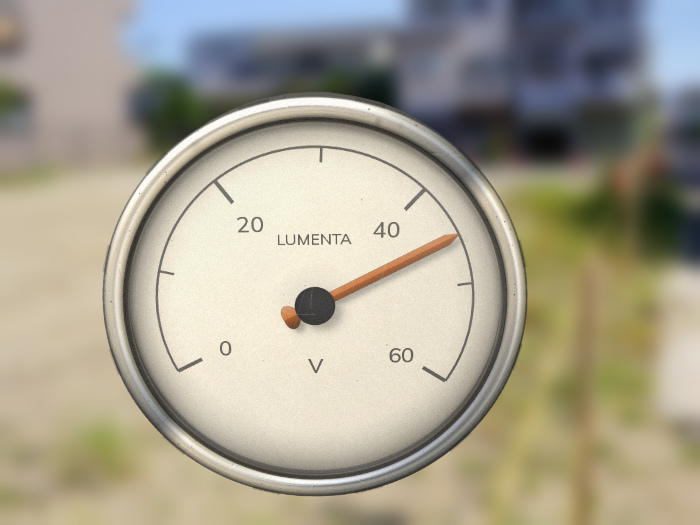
45 V
